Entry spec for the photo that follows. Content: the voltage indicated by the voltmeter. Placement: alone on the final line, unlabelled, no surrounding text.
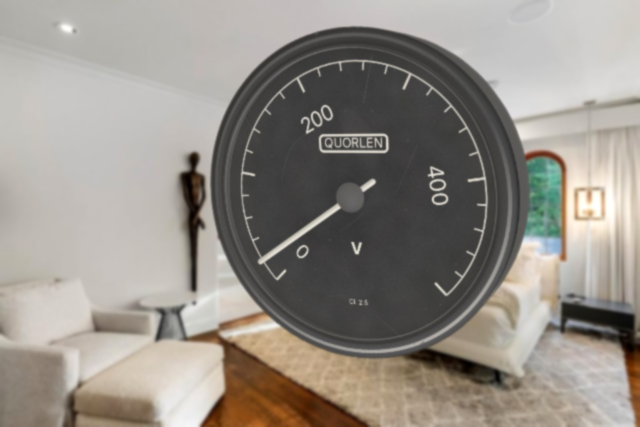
20 V
